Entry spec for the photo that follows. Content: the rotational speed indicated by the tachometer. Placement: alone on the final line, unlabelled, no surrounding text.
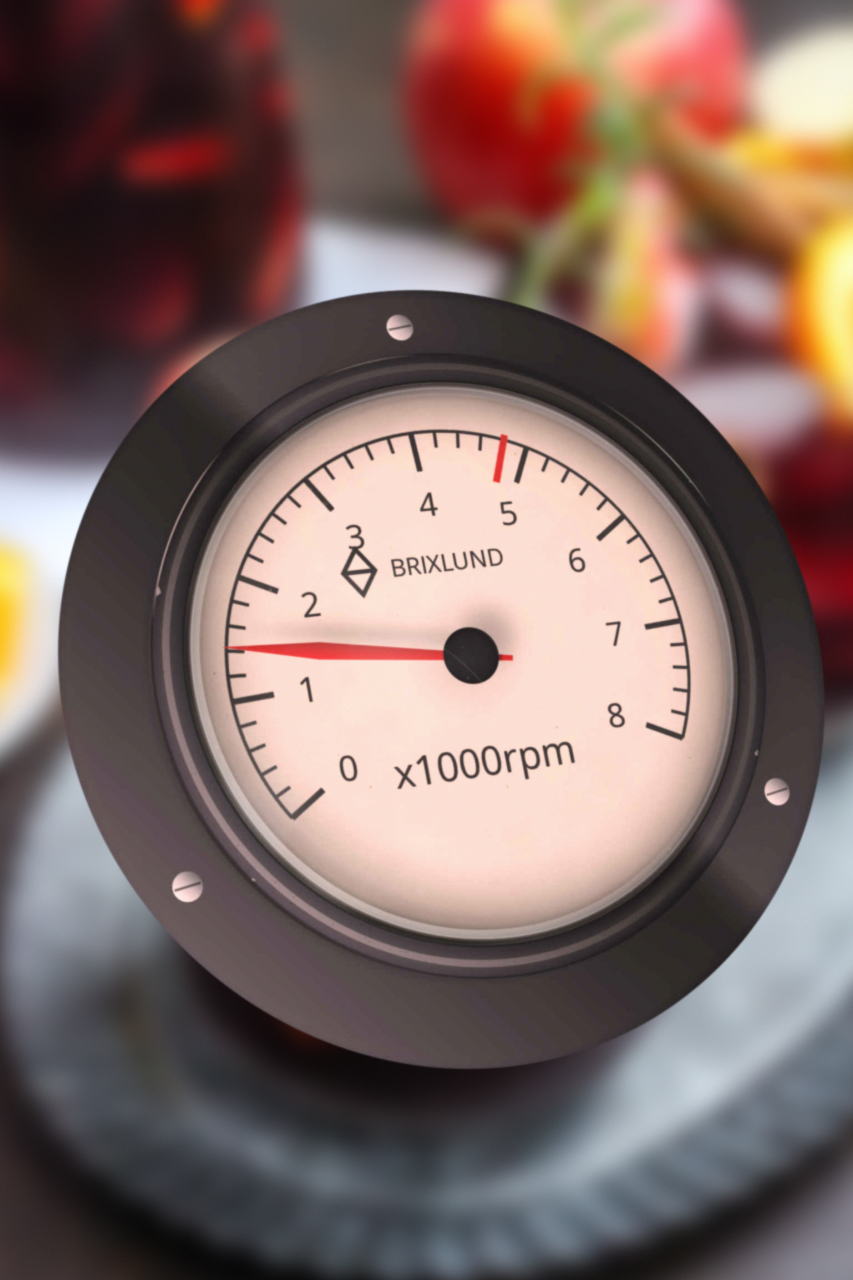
1400 rpm
